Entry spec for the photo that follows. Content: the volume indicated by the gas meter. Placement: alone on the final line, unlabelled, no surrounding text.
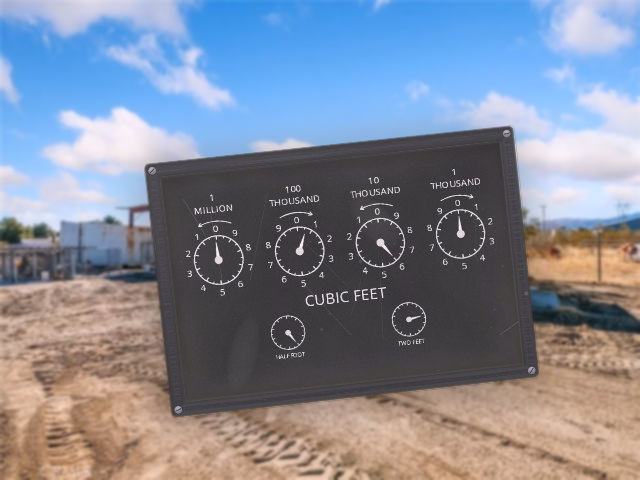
6000 ft³
